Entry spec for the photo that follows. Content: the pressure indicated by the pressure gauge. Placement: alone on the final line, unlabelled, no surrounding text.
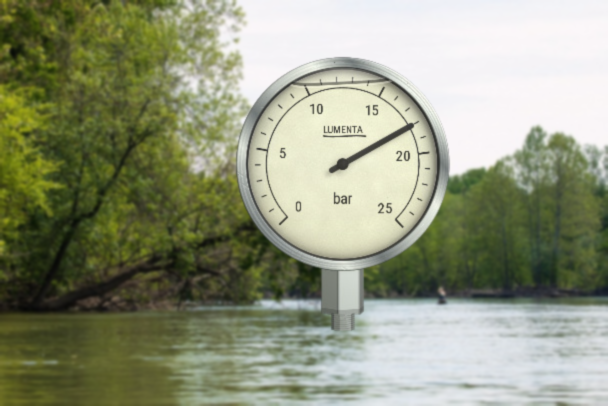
18 bar
